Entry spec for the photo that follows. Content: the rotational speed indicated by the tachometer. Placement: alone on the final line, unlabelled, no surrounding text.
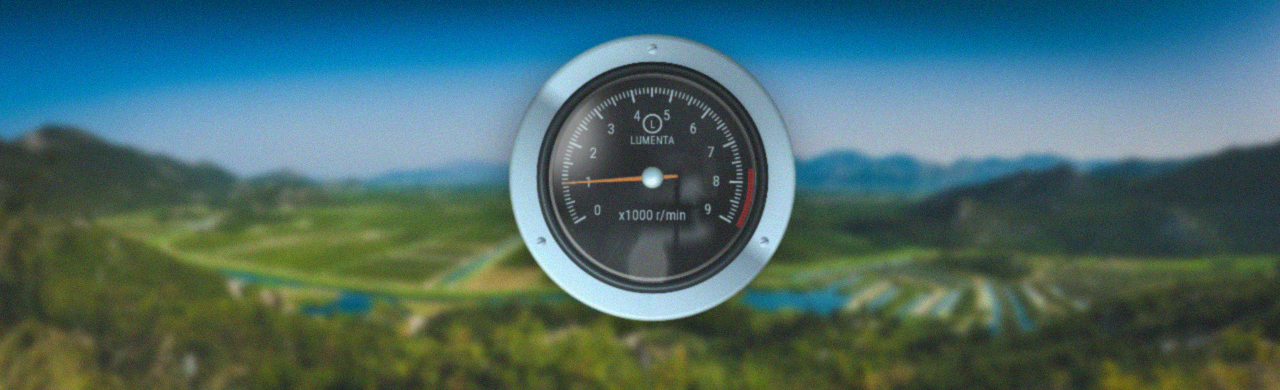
1000 rpm
